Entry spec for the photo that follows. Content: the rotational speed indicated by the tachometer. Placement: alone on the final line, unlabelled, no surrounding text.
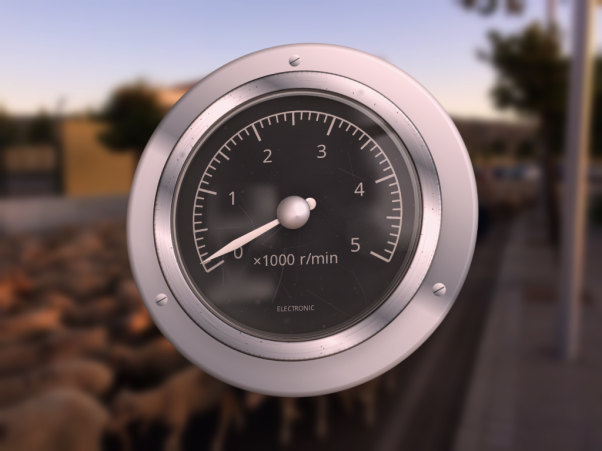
100 rpm
